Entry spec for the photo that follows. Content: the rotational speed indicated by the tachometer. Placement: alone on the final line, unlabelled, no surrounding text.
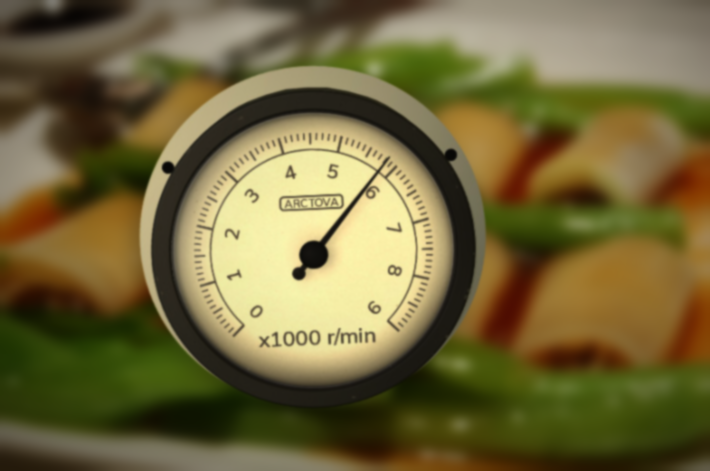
5800 rpm
